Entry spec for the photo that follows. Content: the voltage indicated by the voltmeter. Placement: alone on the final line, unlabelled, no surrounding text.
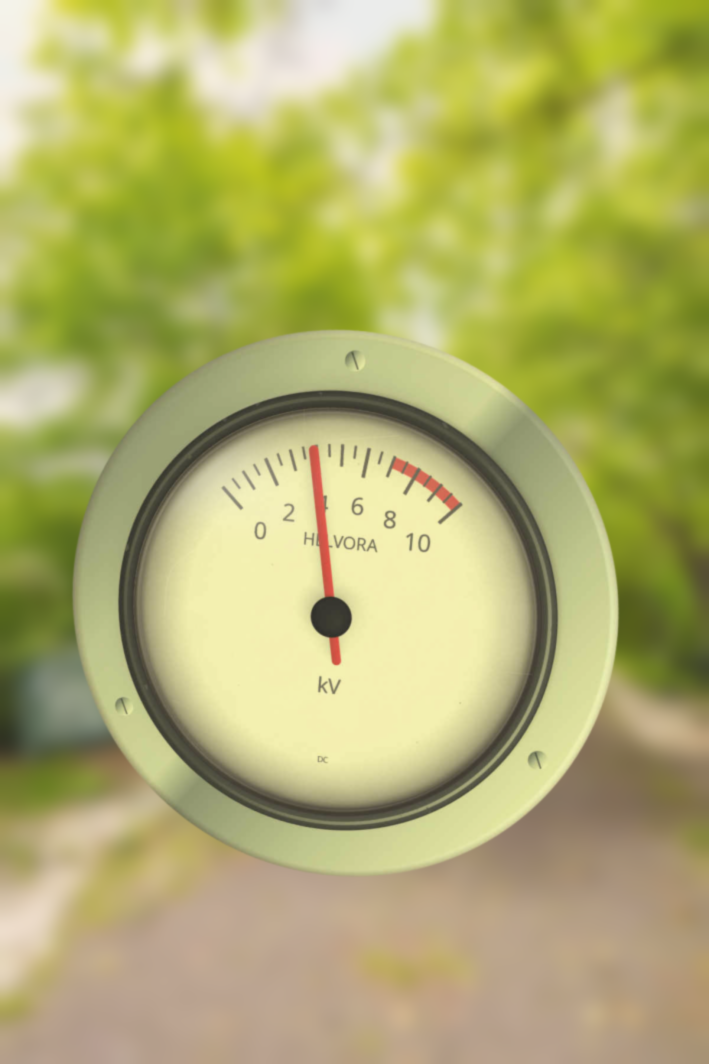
4 kV
